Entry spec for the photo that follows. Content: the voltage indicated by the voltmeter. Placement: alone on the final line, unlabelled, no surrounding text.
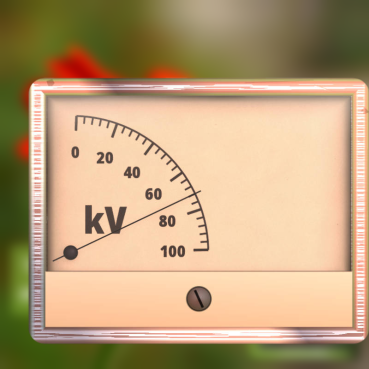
72 kV
